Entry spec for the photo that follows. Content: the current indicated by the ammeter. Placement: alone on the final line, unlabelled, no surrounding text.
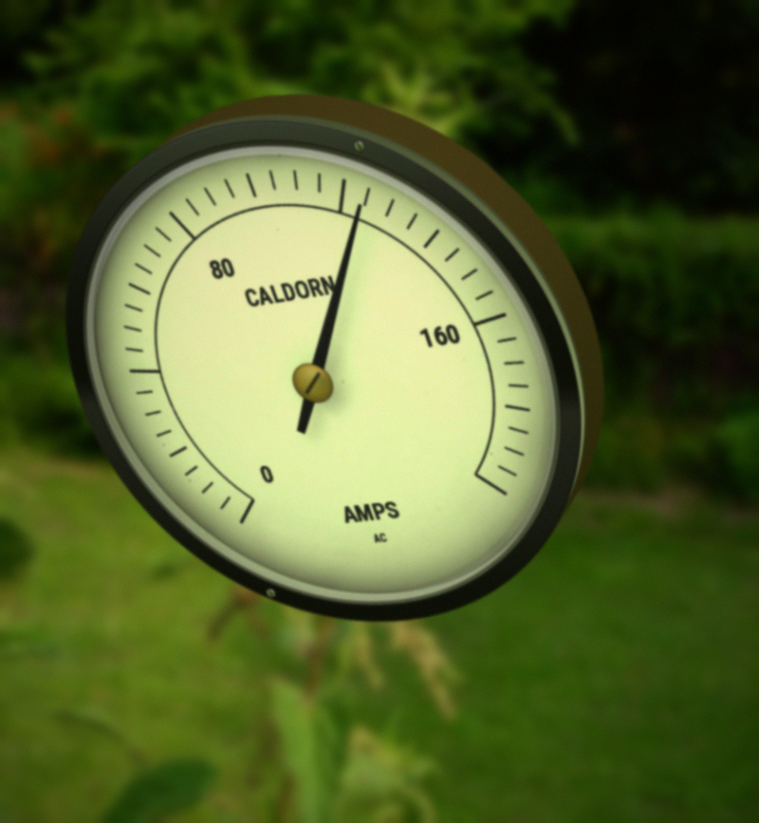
125 A
